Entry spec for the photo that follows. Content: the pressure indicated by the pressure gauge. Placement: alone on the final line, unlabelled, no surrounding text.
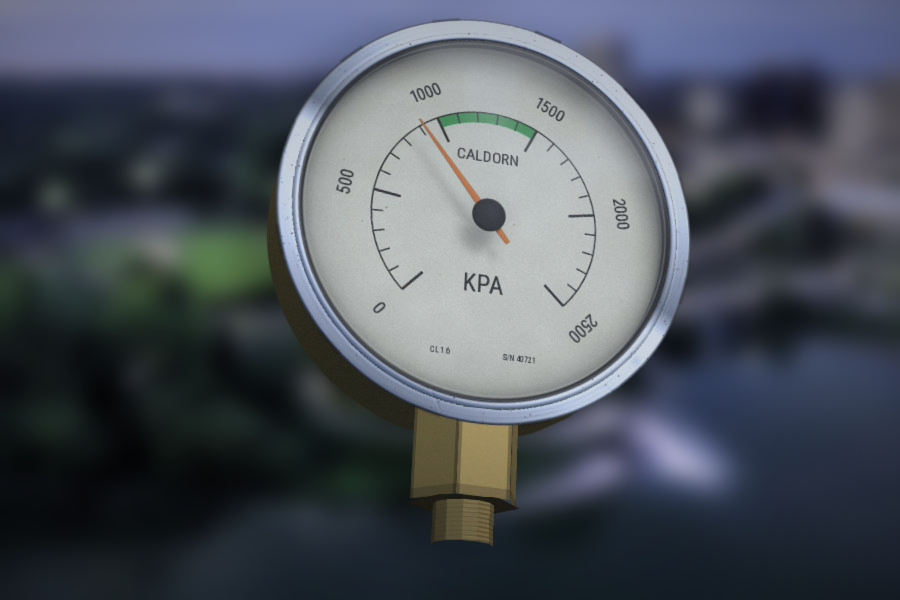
900 kPa
